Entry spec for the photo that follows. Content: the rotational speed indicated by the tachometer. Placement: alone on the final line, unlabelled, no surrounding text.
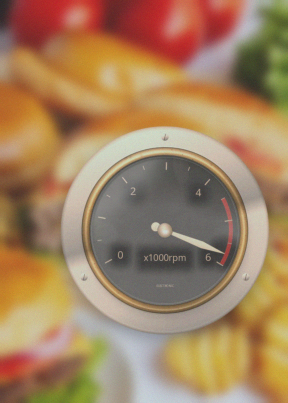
5750 rpm
